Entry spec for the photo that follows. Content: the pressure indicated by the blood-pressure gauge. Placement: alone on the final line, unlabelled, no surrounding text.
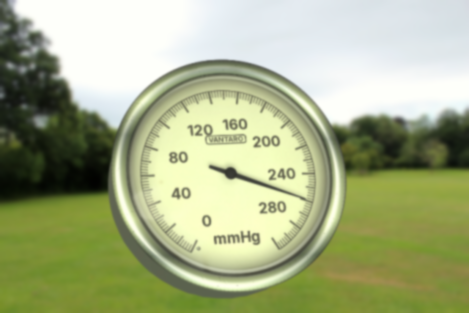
260 mmHg
